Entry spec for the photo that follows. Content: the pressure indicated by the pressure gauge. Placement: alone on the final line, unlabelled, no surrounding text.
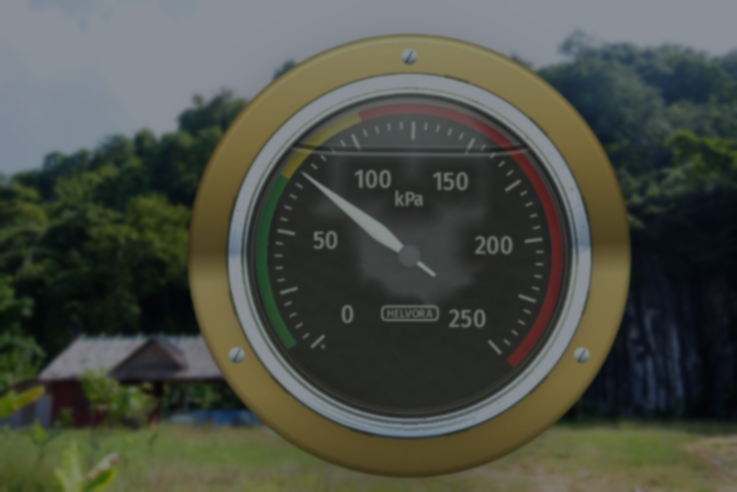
75 kPa
